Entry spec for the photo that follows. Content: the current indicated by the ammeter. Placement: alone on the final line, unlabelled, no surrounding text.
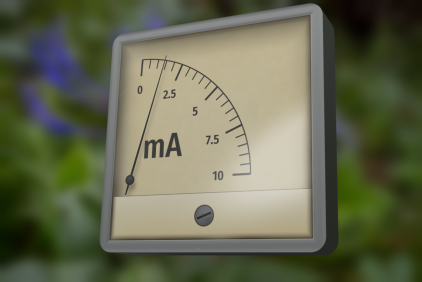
1.5 mA
